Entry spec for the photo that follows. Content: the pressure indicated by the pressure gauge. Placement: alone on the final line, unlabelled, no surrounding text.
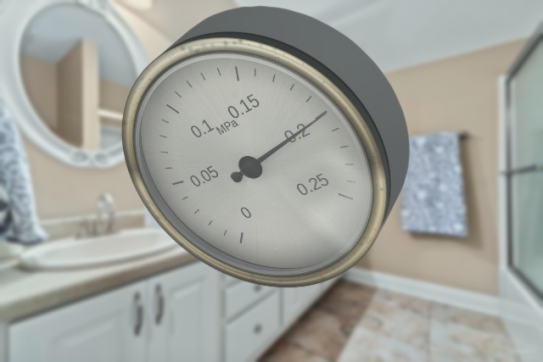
0.2 MPa
